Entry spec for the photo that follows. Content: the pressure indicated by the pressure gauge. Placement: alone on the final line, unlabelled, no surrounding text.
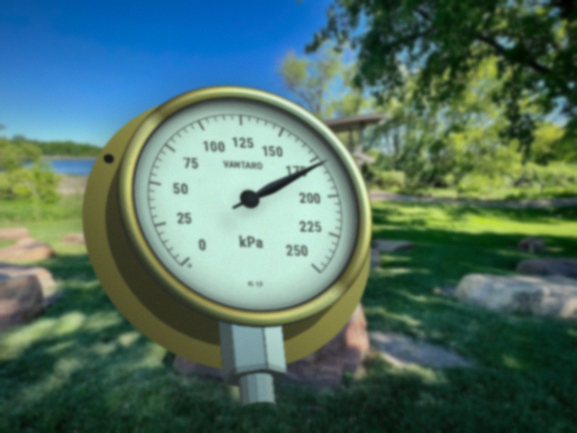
180 kPa
